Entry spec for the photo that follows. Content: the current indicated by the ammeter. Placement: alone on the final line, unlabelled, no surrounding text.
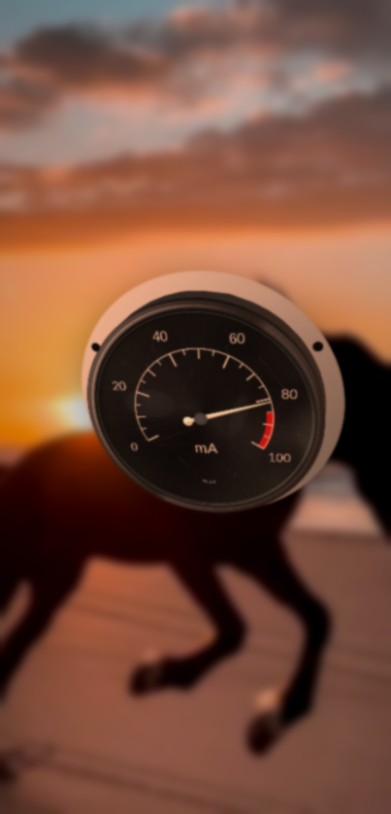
80 mA
